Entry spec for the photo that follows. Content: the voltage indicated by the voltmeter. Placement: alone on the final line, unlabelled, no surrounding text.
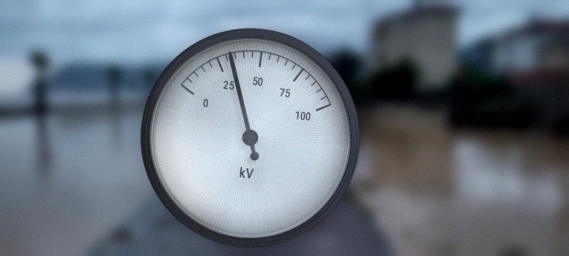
32.5 kV
